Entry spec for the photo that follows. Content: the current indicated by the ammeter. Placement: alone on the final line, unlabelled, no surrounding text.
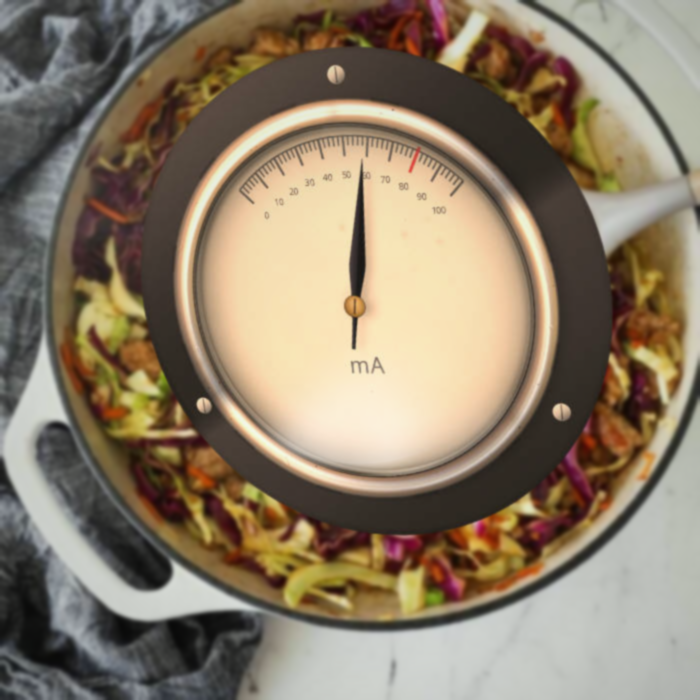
60 mA
